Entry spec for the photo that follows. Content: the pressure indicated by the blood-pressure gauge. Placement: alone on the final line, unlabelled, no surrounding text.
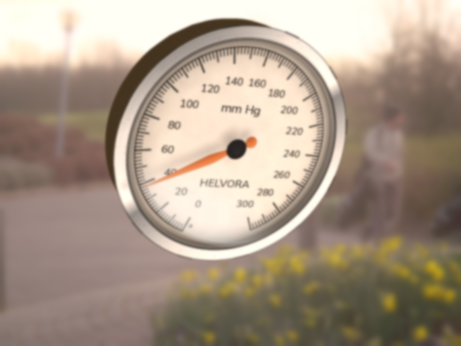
40 mmHg
